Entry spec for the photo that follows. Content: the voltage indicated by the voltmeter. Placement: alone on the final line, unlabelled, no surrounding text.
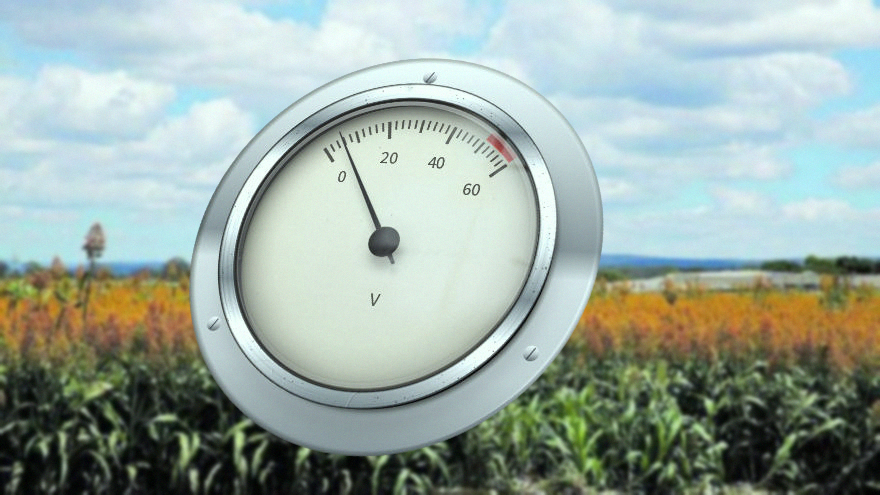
6 V
